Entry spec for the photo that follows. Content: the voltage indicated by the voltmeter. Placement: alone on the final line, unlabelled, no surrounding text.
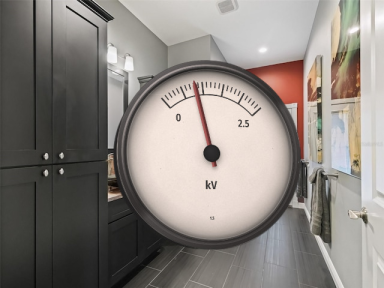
0.8 kV
